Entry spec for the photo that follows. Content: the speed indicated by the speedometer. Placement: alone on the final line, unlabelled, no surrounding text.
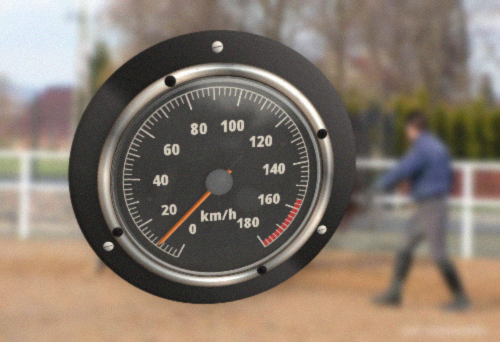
10 km/h
